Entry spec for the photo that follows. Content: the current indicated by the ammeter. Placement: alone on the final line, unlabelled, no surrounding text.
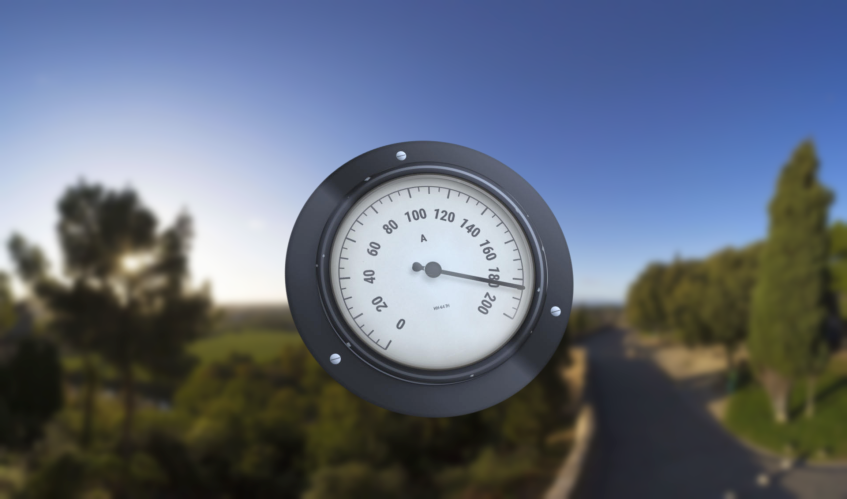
185 A
